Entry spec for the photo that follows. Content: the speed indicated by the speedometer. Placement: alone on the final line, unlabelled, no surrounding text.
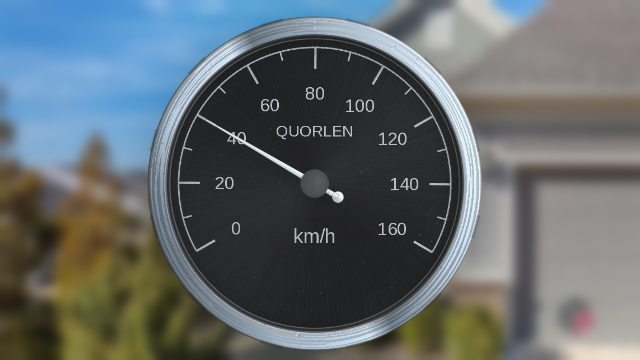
40 km/h
